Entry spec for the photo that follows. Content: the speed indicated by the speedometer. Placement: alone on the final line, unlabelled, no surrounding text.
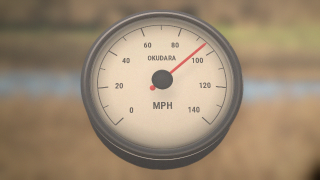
95 mph
